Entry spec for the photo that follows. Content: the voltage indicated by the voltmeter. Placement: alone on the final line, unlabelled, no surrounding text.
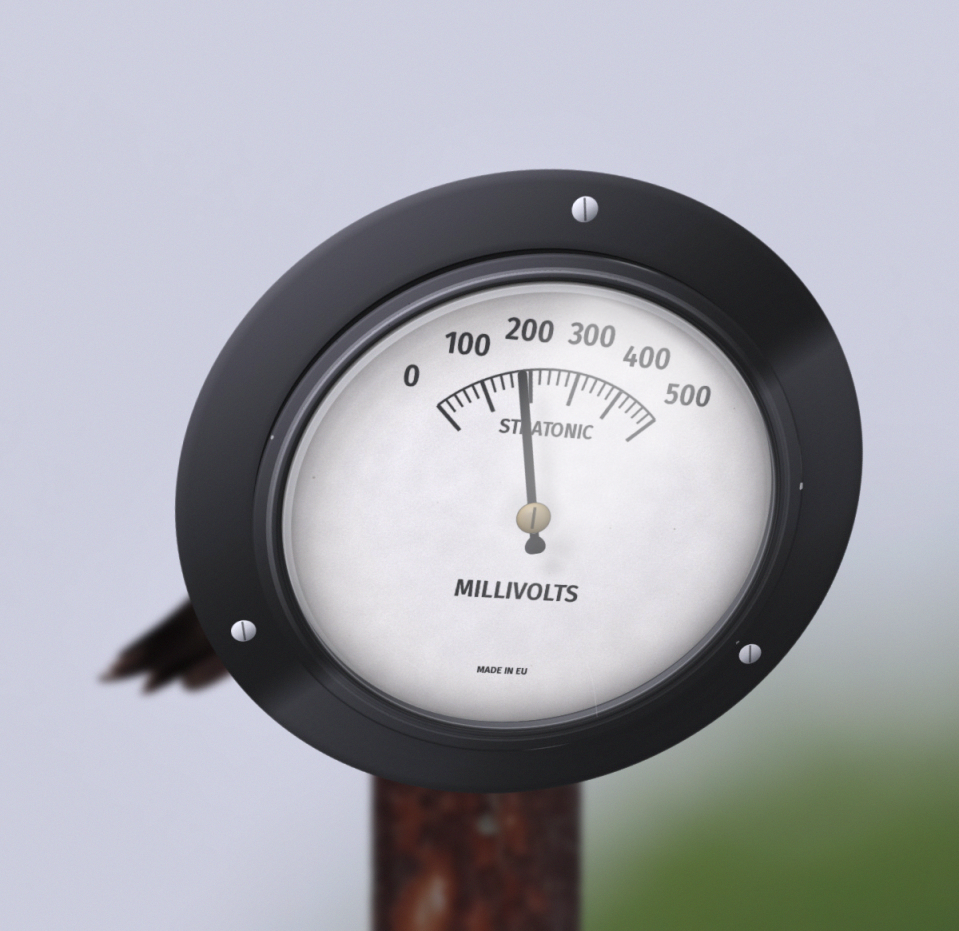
180 mV
